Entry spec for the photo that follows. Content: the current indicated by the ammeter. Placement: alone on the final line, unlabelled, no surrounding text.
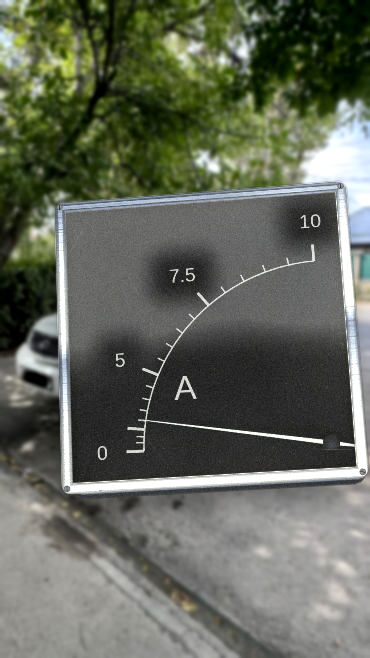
3 A
